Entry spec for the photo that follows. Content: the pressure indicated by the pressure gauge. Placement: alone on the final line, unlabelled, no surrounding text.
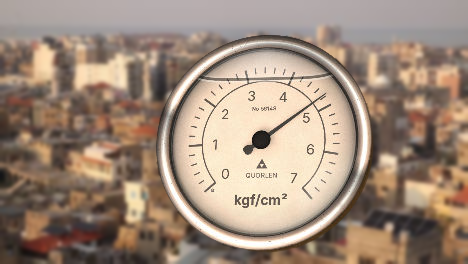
4.8 kg/cm²
